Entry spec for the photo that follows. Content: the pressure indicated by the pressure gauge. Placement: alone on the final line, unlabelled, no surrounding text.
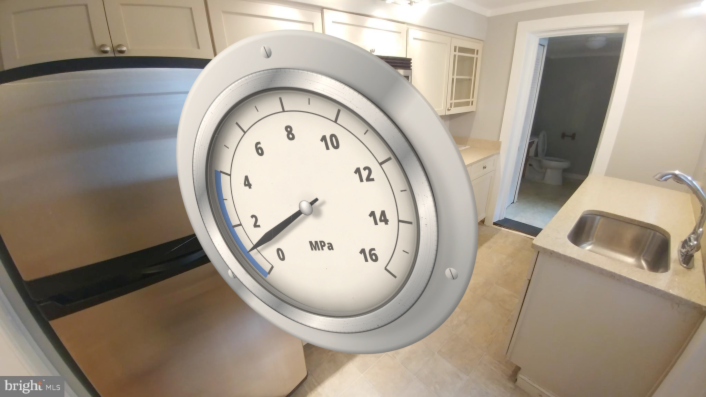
1 MPa
